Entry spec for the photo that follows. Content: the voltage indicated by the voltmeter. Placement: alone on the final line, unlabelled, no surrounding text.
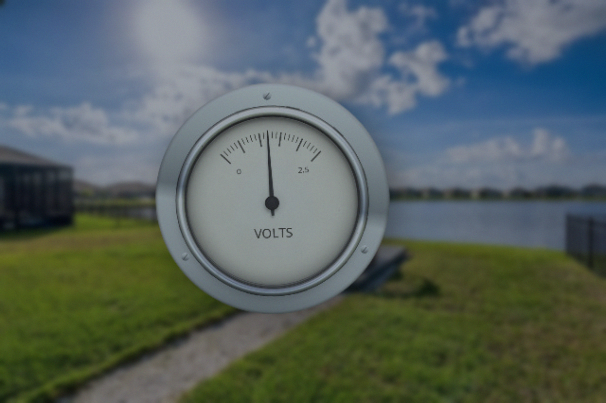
1.2 V
